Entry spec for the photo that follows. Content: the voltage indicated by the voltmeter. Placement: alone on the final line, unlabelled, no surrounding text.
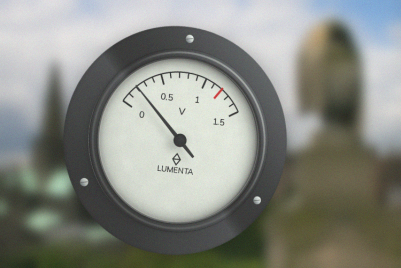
0.2 V
